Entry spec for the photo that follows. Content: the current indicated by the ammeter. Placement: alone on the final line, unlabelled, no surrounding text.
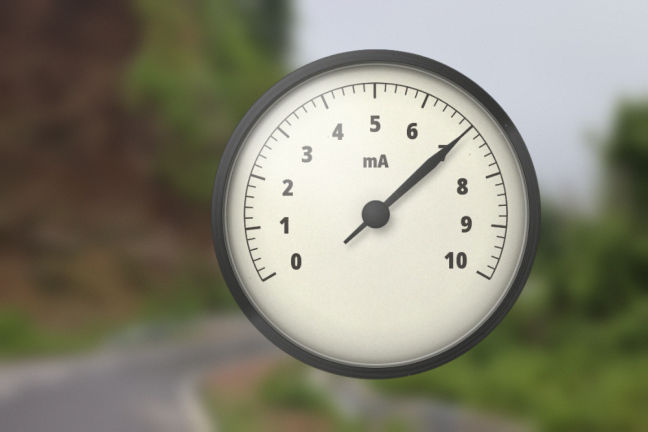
7 mA
